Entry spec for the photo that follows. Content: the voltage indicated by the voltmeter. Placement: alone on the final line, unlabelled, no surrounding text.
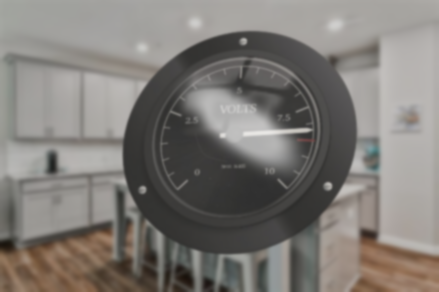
8.25 V
